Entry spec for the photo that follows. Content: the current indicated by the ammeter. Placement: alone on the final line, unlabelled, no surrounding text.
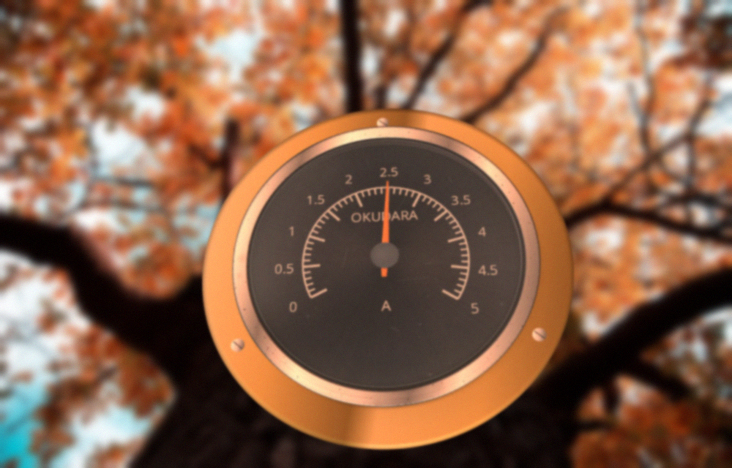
2.5 A
